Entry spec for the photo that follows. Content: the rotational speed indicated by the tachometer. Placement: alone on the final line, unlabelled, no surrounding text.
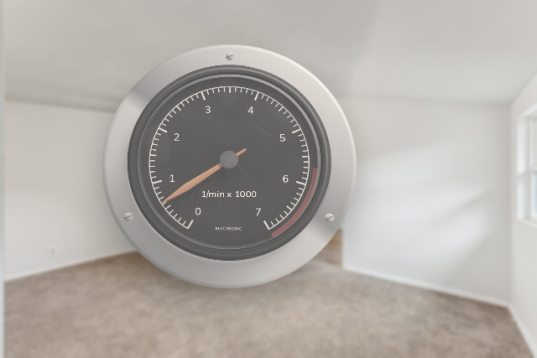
600 rpm
